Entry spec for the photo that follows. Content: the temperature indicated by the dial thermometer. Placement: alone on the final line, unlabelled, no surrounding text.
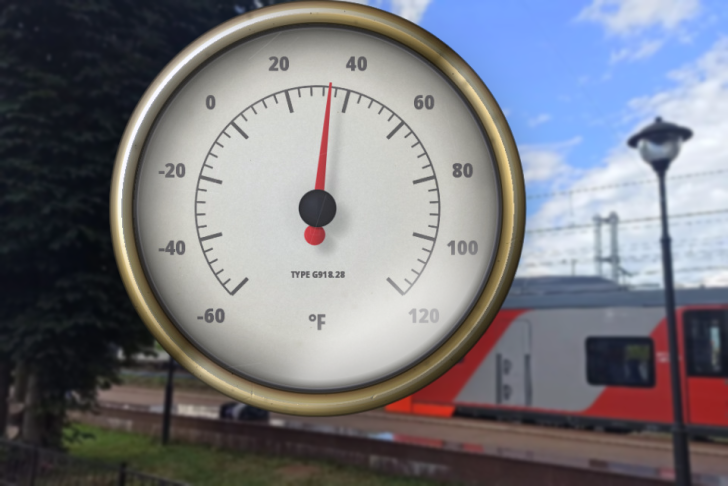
34 °F
